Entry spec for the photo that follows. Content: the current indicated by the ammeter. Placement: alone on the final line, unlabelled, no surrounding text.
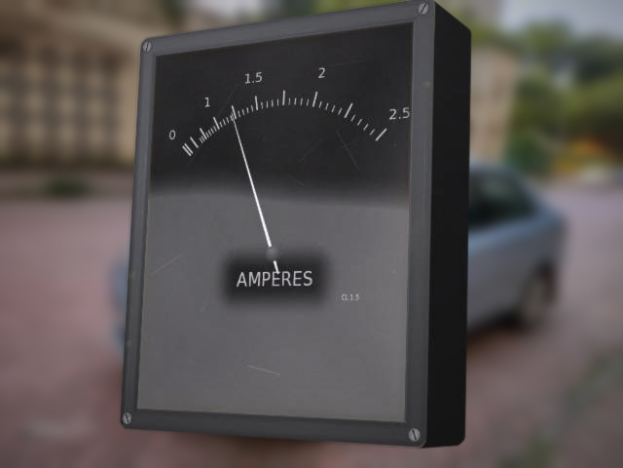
1.25 A
